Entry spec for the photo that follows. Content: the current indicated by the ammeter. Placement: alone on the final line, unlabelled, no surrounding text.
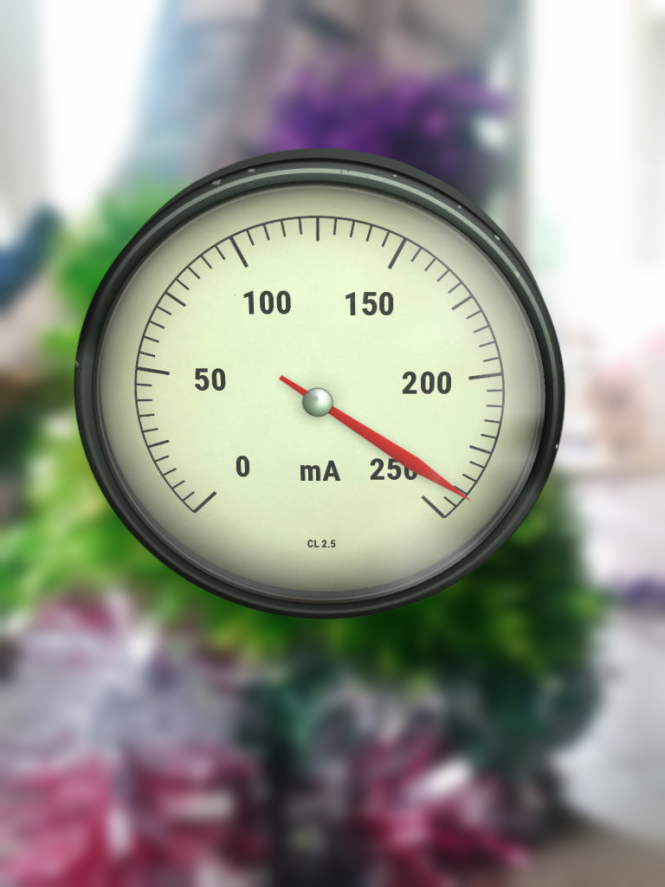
240 mA
